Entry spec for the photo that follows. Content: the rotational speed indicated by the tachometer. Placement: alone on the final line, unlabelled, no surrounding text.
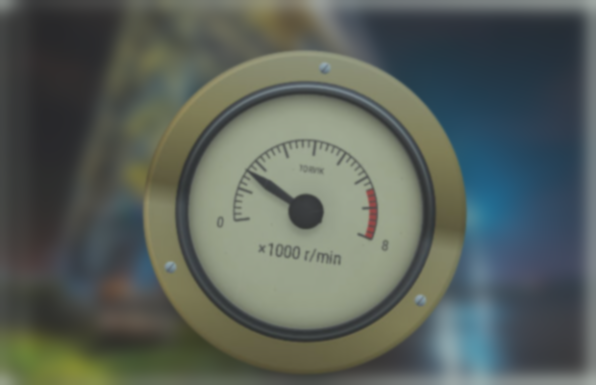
1600 rpm
